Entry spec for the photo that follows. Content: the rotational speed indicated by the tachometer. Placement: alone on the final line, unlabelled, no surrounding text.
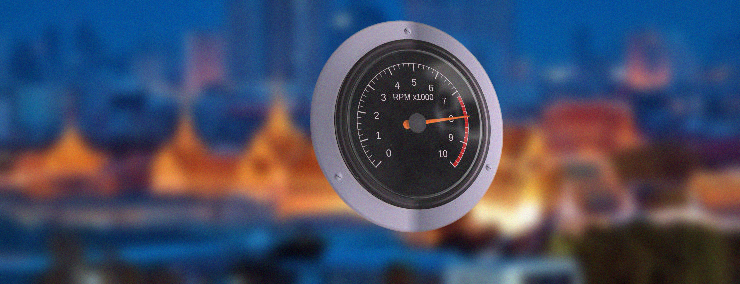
8000 rpm
